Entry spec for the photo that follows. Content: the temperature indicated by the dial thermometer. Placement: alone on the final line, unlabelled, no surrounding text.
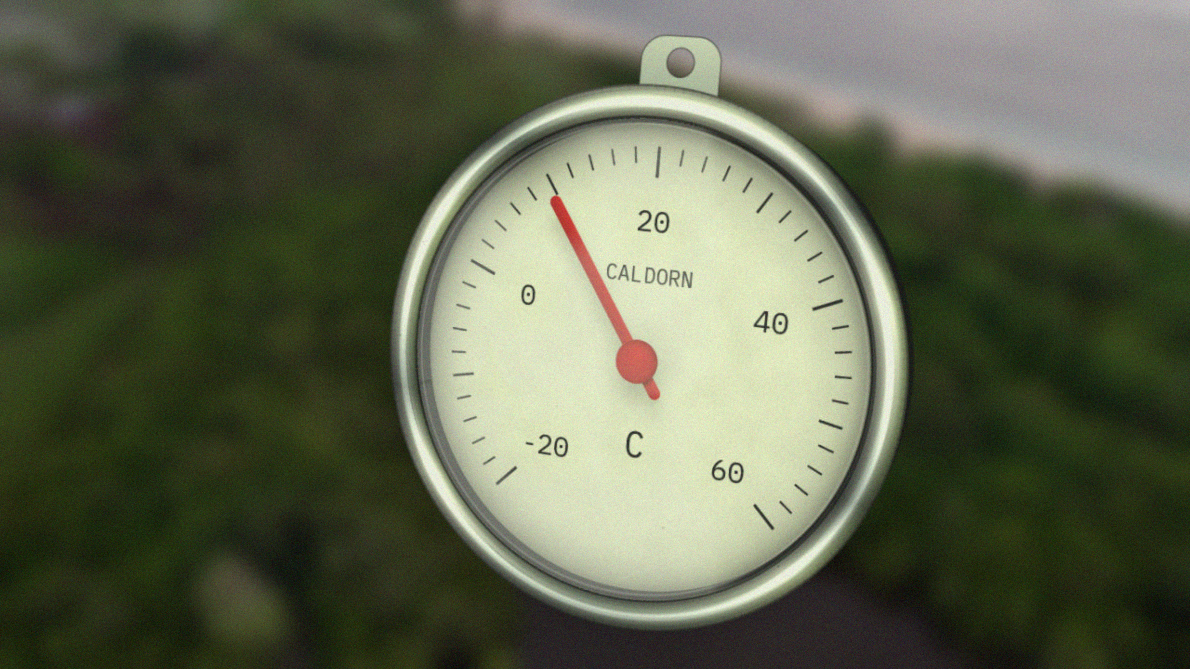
10 °C
